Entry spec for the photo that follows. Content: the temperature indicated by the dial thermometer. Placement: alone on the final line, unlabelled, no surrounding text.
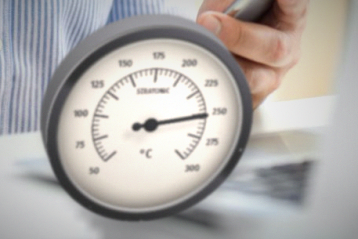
250 °C
